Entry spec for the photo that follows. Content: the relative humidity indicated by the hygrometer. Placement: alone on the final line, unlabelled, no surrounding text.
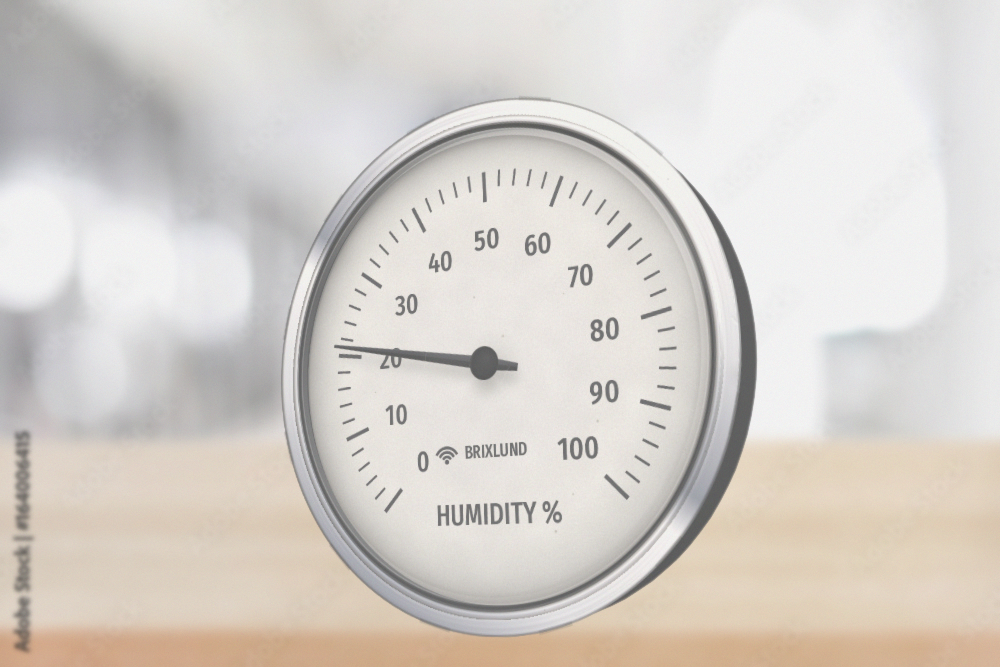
21 %
